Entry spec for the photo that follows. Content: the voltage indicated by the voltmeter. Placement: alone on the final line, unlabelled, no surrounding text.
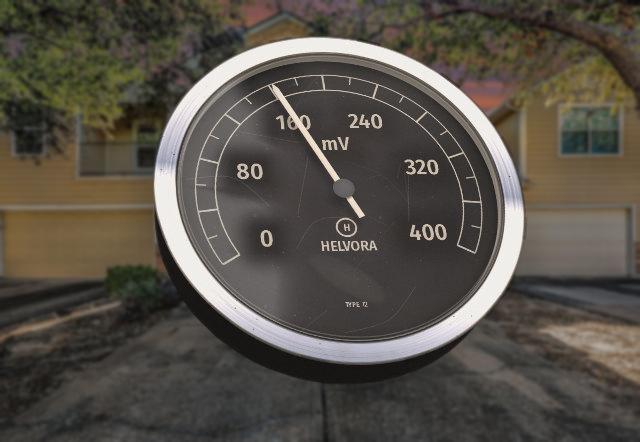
160 mV
